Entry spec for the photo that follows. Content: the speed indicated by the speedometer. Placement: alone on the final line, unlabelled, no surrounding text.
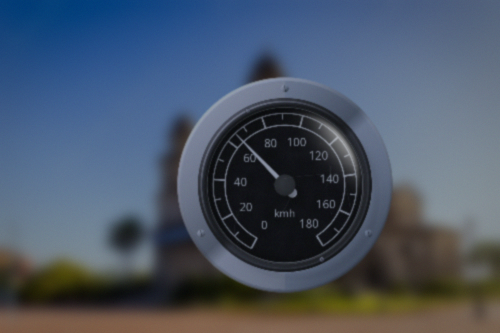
65 km/h
